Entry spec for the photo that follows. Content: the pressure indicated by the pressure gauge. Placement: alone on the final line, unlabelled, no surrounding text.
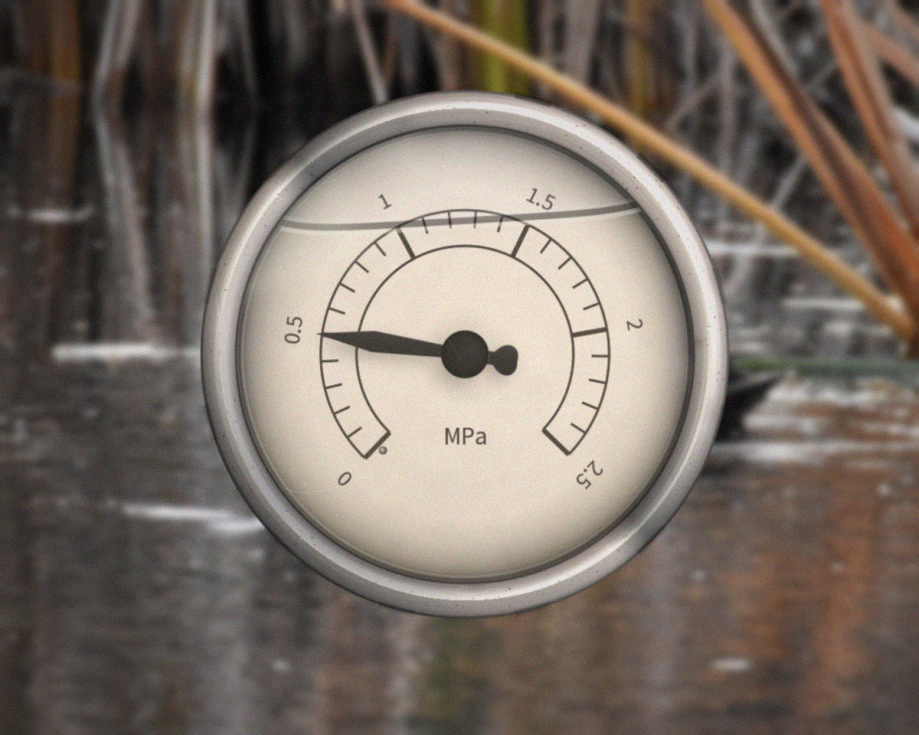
0.5 MPa
